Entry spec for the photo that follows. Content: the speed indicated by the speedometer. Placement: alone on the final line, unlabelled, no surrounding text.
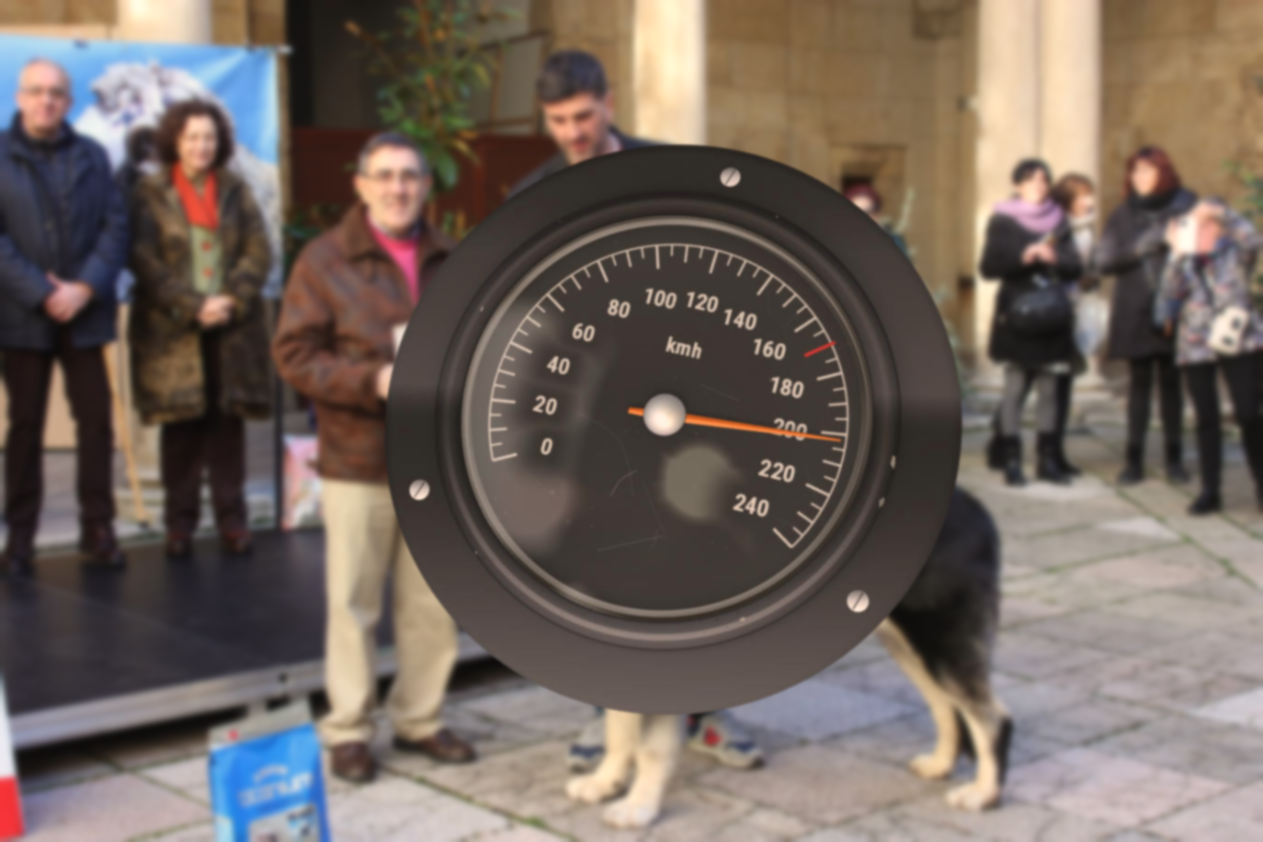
202.5 km/h
